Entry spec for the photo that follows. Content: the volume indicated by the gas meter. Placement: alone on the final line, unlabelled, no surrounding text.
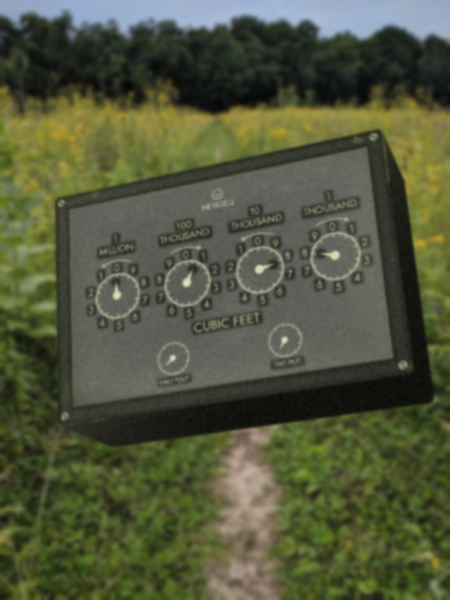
7800 ft³
